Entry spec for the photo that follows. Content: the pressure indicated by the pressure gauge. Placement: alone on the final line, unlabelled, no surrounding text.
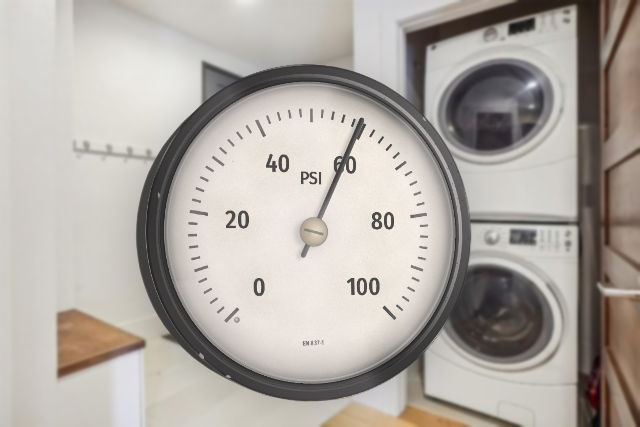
59 psi
